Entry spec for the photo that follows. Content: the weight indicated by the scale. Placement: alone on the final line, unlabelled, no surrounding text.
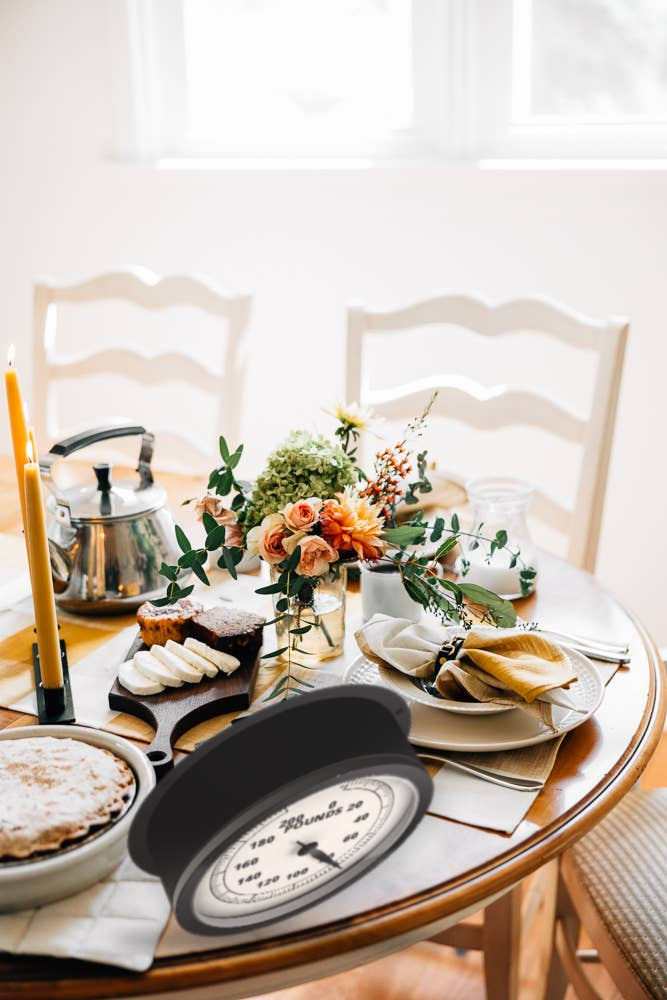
80 lb
